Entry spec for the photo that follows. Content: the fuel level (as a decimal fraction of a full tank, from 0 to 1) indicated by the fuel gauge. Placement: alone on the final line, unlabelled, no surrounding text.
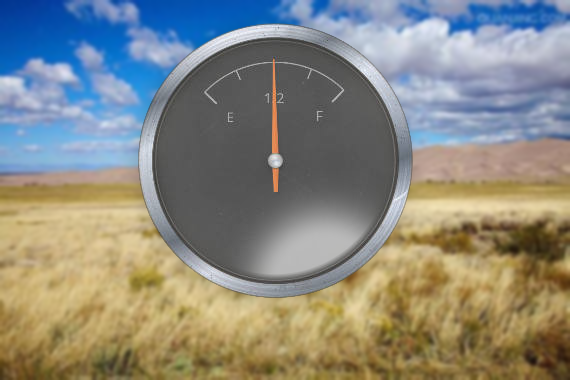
0.5
